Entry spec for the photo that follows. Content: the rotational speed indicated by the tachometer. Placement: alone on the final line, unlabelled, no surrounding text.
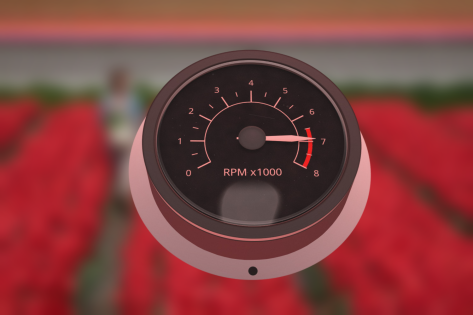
7000 rpm
